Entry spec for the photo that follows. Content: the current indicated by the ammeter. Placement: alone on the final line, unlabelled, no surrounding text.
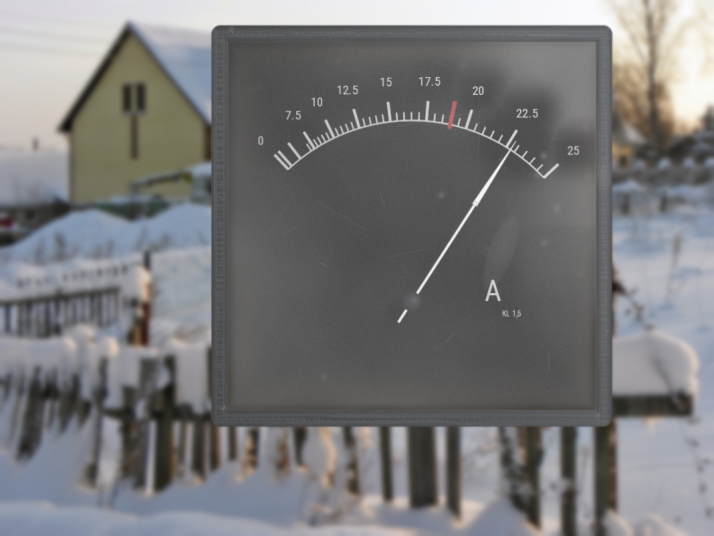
22.75 A
